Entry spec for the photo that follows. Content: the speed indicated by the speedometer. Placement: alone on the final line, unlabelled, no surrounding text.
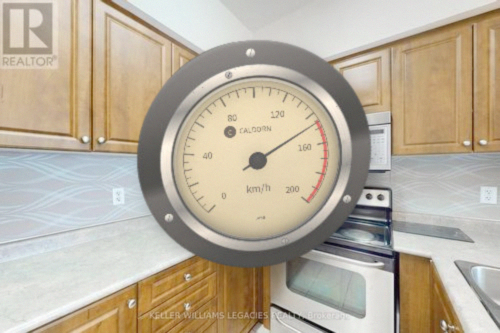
145 km/h
